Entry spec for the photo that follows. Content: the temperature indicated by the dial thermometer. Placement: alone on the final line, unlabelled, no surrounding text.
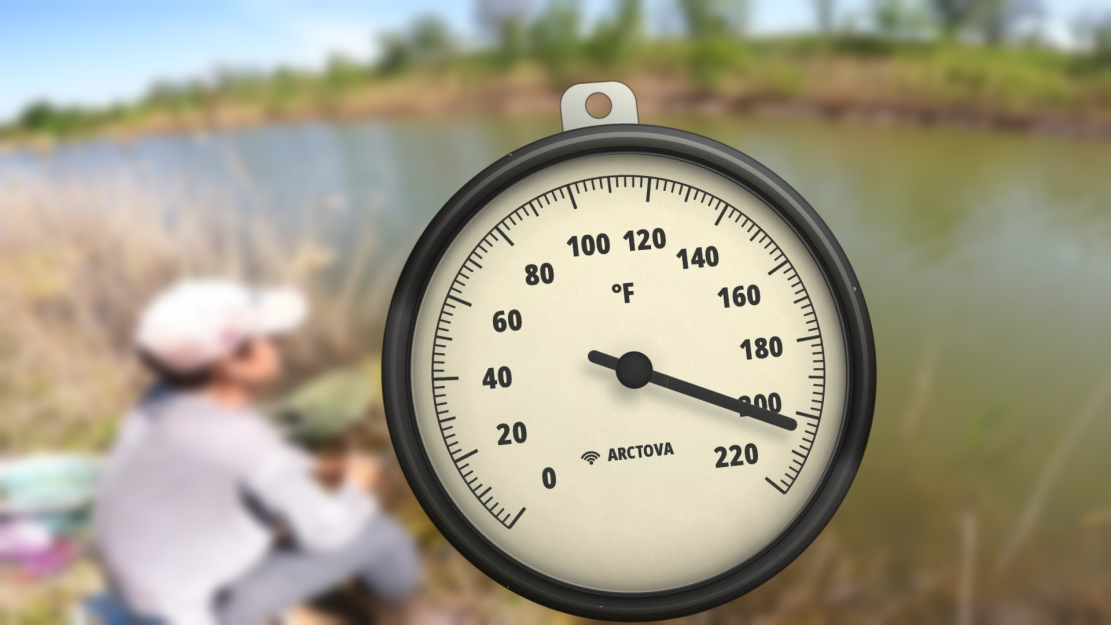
204 °F
